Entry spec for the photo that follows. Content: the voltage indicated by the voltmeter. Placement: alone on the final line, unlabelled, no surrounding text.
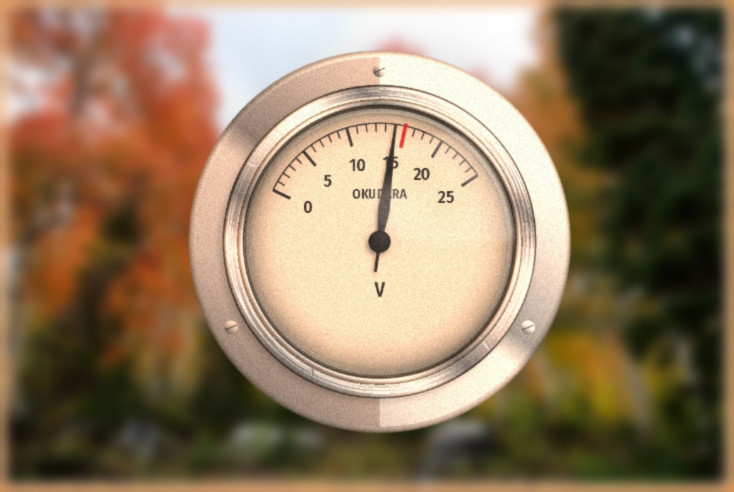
15 V
